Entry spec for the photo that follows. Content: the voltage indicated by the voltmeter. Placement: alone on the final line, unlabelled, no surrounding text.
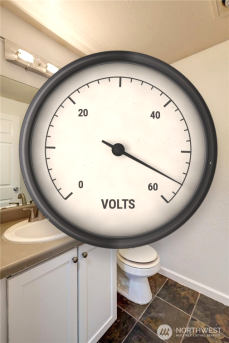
56 V
